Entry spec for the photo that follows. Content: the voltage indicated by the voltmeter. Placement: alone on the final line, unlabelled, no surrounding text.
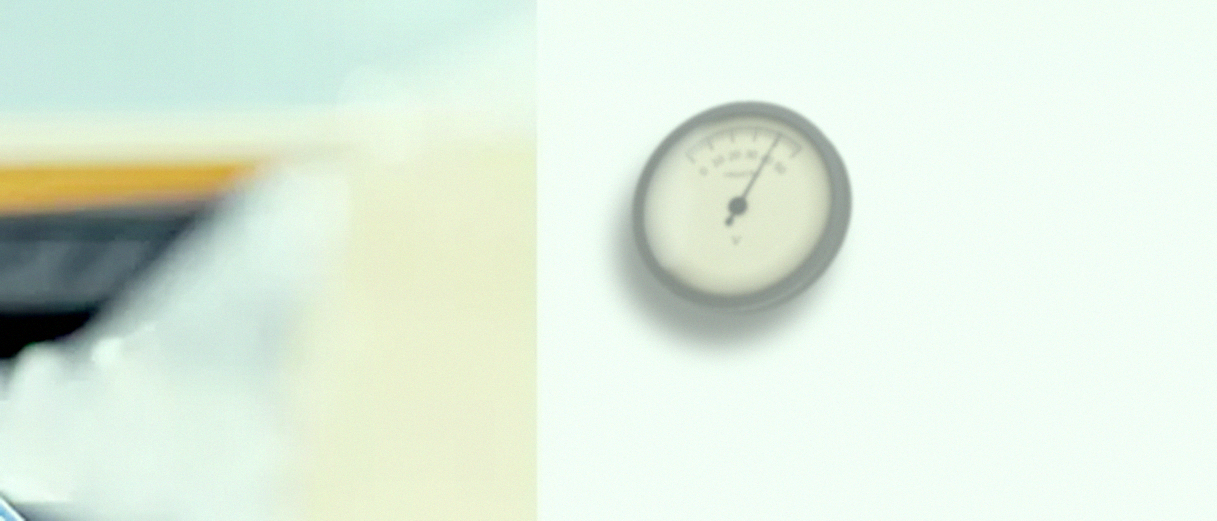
40 V
